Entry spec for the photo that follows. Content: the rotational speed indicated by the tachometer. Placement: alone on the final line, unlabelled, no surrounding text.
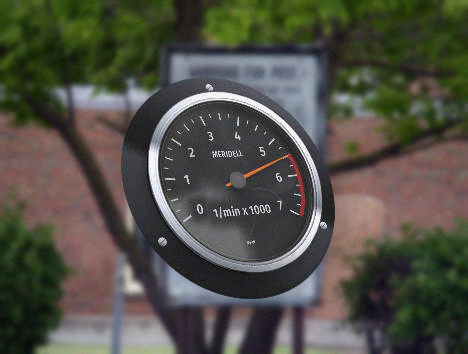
5500 rpm
